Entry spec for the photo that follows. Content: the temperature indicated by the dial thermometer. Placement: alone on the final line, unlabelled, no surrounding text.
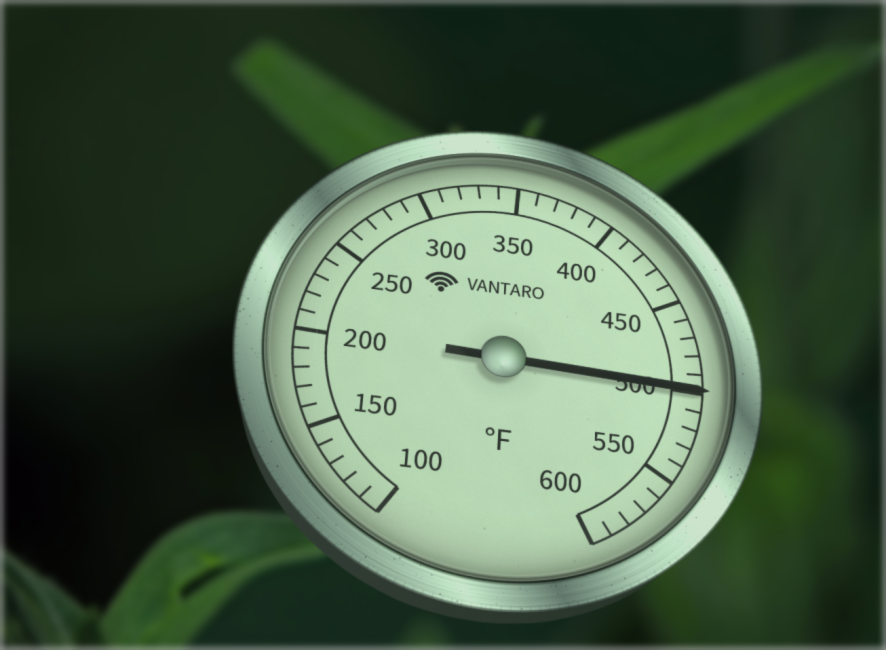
500 °F
